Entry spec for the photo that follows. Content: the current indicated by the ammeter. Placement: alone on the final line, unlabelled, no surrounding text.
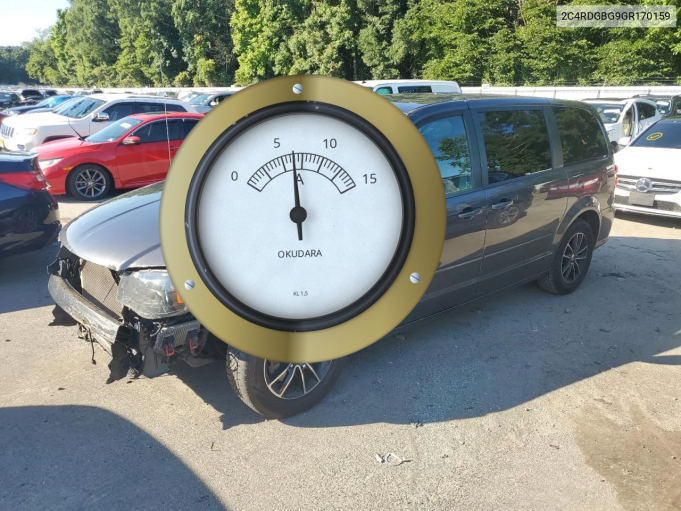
6.5 A
